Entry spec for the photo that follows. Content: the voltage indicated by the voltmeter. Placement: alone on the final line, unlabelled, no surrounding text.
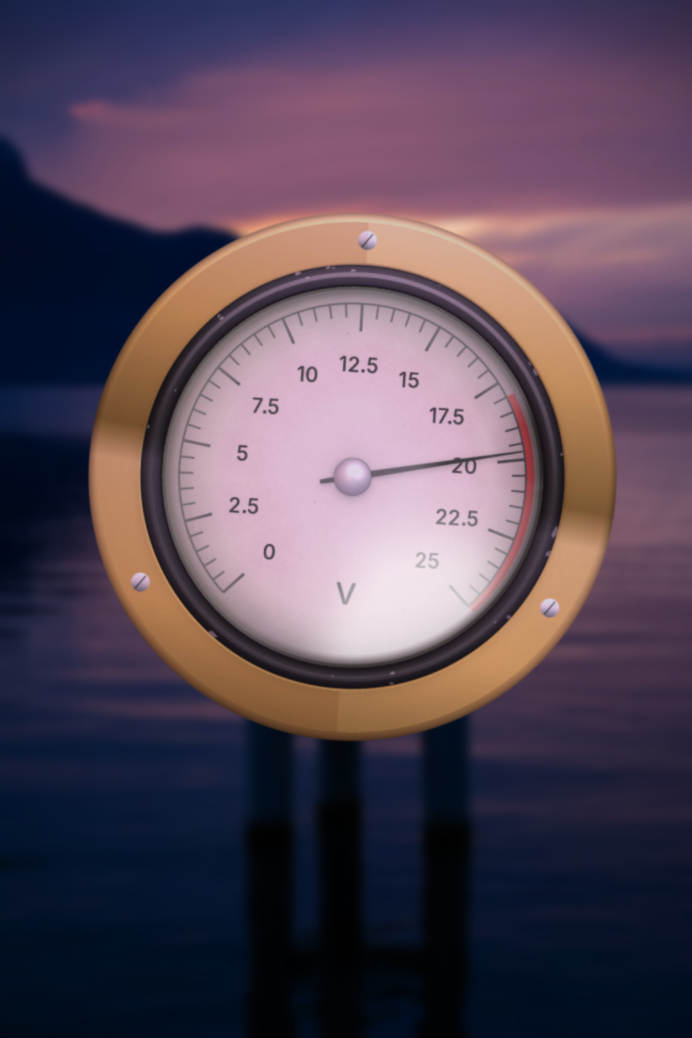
19.75 V
